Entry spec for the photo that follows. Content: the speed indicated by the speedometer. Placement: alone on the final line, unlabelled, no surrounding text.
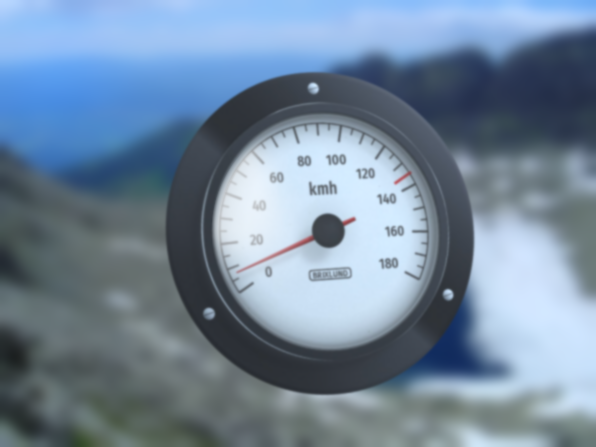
7.5 km/h
